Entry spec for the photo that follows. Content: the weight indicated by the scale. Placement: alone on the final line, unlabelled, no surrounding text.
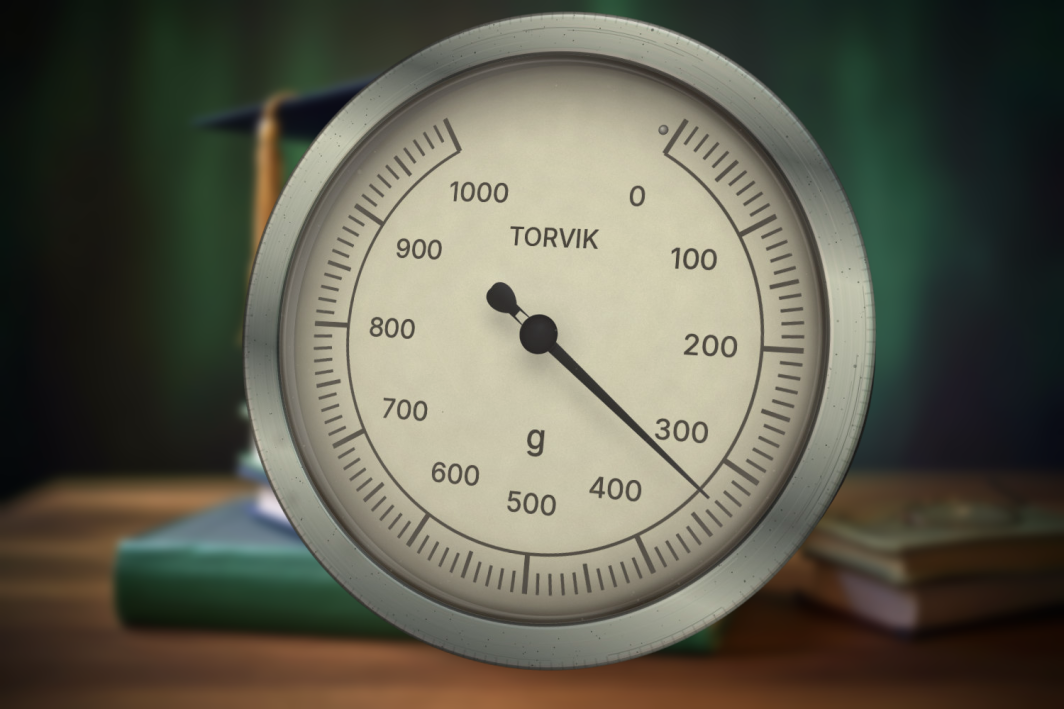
330 g
